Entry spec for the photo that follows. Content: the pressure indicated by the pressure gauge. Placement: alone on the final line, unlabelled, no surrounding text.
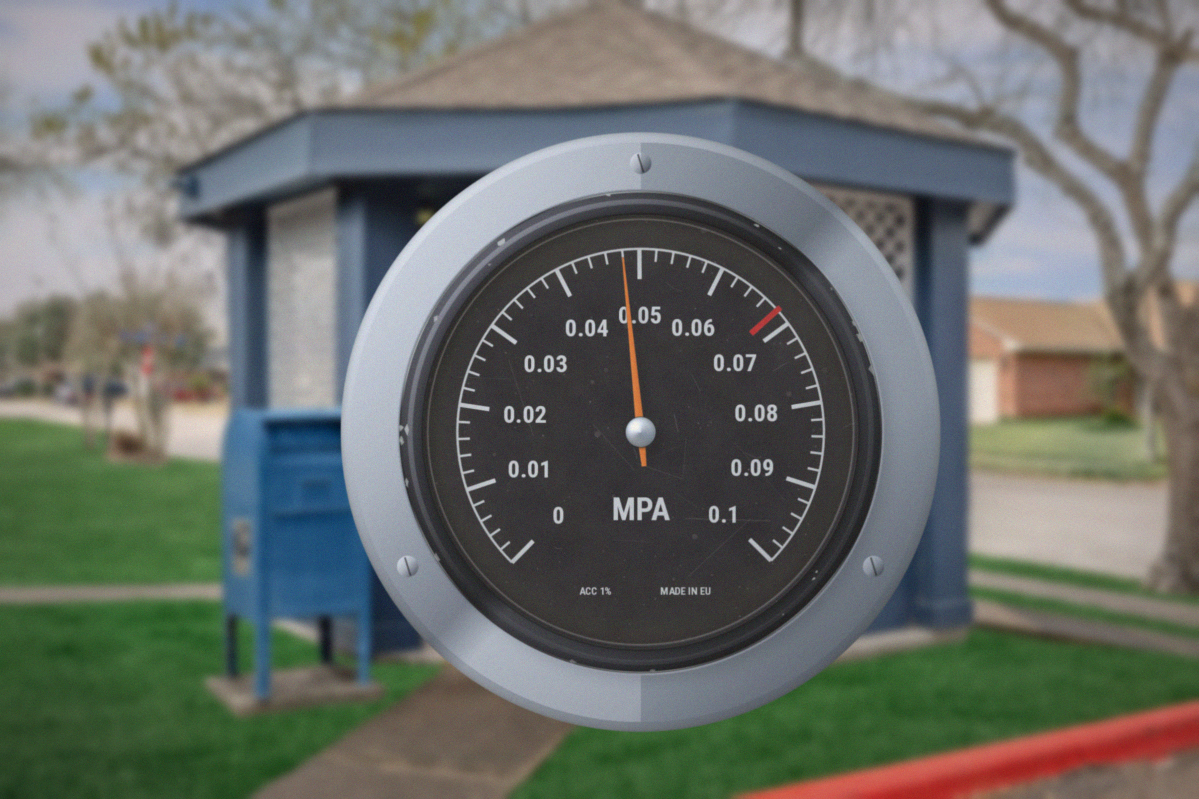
0.048 MPa
